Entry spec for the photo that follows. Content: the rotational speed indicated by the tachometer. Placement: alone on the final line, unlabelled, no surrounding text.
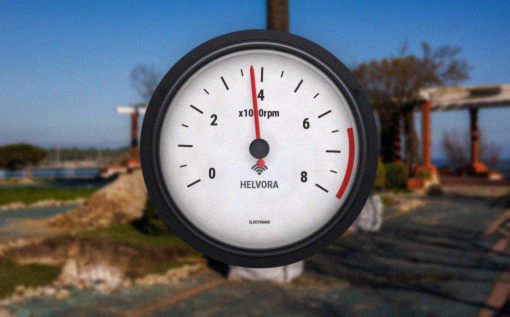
3750 rpm
